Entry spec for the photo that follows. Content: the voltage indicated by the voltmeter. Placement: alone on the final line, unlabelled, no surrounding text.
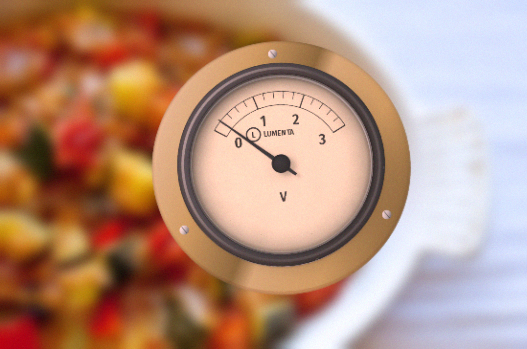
0.2 V
